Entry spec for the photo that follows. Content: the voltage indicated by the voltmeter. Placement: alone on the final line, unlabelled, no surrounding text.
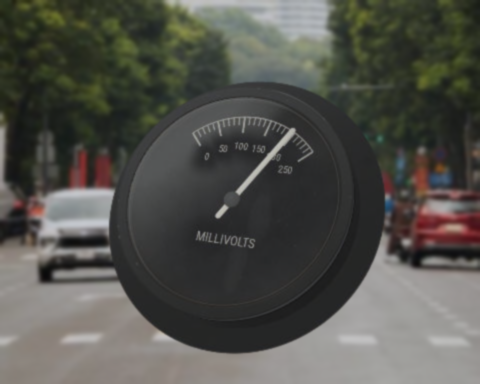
200 mV
